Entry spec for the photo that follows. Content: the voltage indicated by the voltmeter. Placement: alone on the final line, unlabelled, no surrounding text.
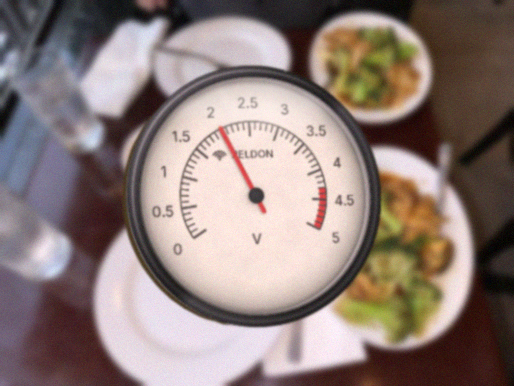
2 V
